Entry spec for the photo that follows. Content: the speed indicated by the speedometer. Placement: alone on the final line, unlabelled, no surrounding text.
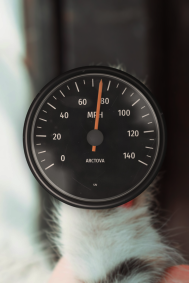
75 mph
